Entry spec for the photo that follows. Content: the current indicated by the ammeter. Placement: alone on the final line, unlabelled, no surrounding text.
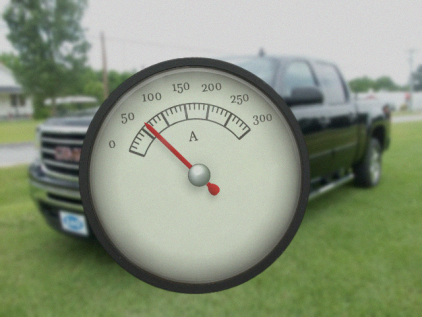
60 A
